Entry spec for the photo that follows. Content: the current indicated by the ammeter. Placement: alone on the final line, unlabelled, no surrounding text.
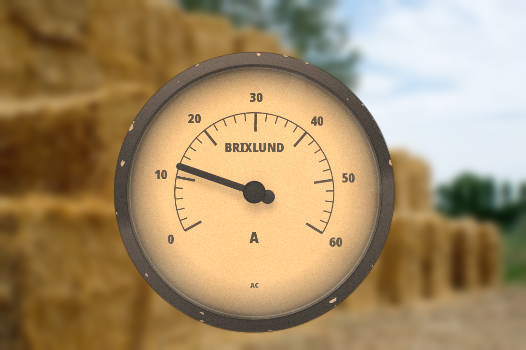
12 A
